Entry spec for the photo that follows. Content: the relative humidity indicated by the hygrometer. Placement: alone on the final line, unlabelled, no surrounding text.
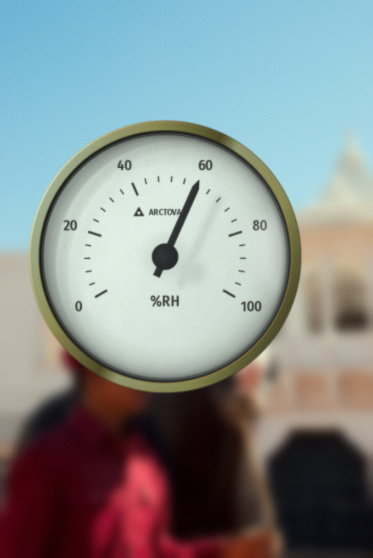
60 %
